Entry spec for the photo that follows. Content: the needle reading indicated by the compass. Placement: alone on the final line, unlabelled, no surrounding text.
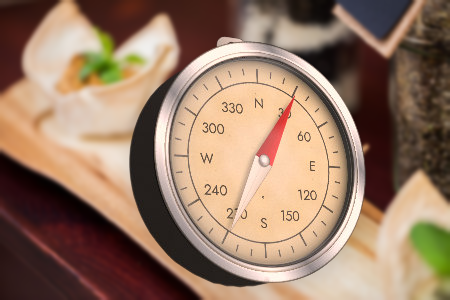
30 °
